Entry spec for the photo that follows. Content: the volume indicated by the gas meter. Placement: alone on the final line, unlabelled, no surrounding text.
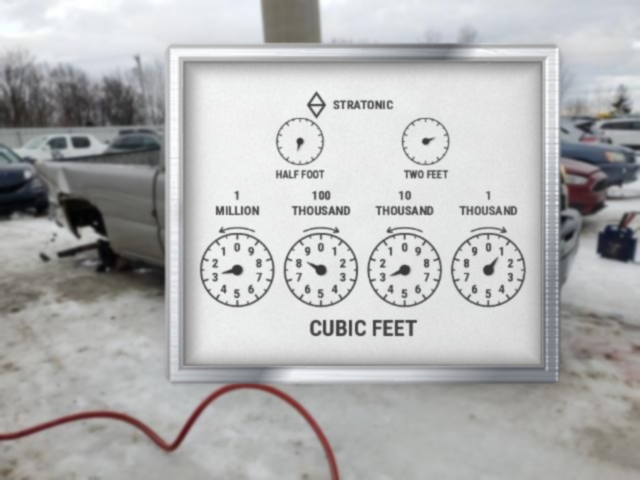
283100 ft³
